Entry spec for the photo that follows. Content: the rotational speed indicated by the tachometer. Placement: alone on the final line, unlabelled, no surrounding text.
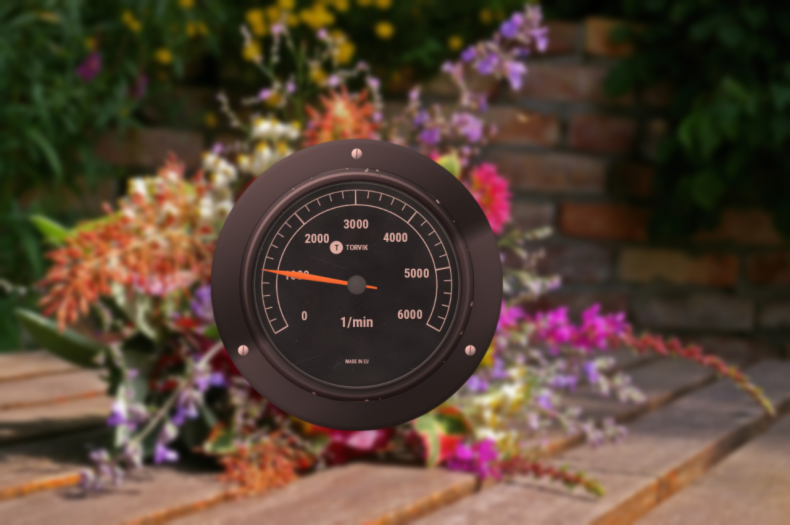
1000 rpm
